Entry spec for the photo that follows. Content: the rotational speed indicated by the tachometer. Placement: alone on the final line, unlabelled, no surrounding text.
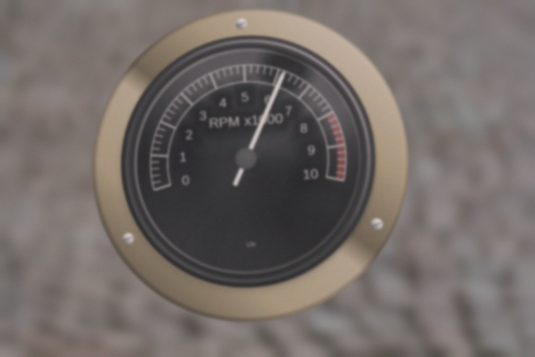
6200 rpm
